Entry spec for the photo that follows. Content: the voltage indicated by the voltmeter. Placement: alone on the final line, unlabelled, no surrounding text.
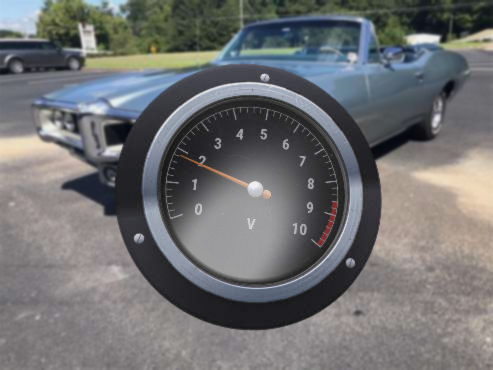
1.8 V
